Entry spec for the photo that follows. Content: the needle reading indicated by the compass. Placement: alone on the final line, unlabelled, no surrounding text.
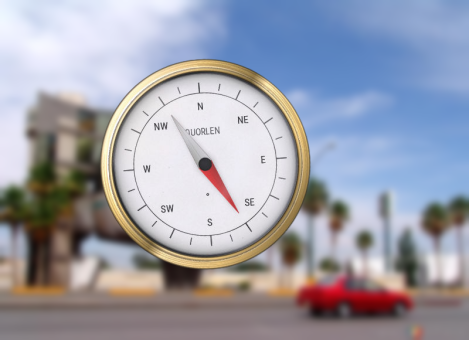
150 °
